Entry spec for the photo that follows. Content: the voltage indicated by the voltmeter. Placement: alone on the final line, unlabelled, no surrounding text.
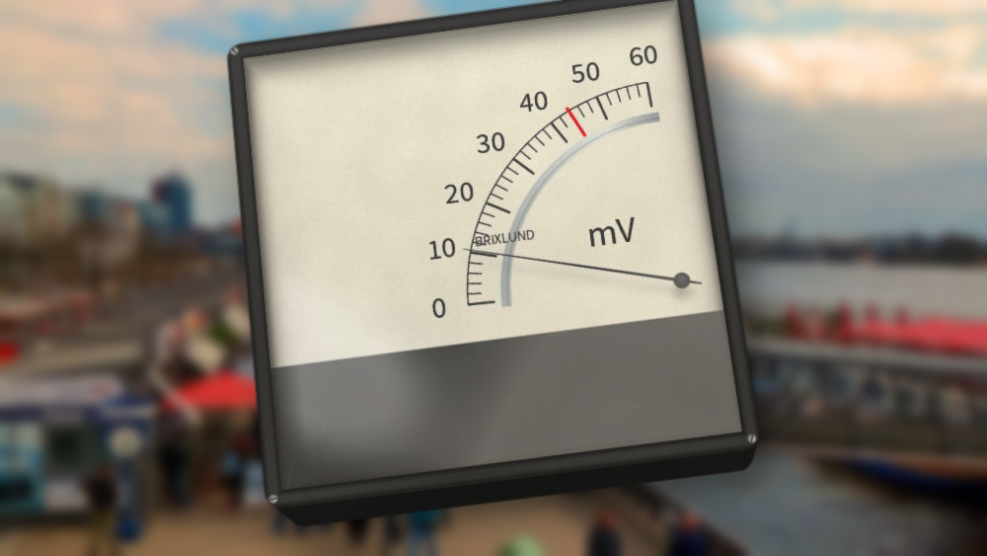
10 mV
